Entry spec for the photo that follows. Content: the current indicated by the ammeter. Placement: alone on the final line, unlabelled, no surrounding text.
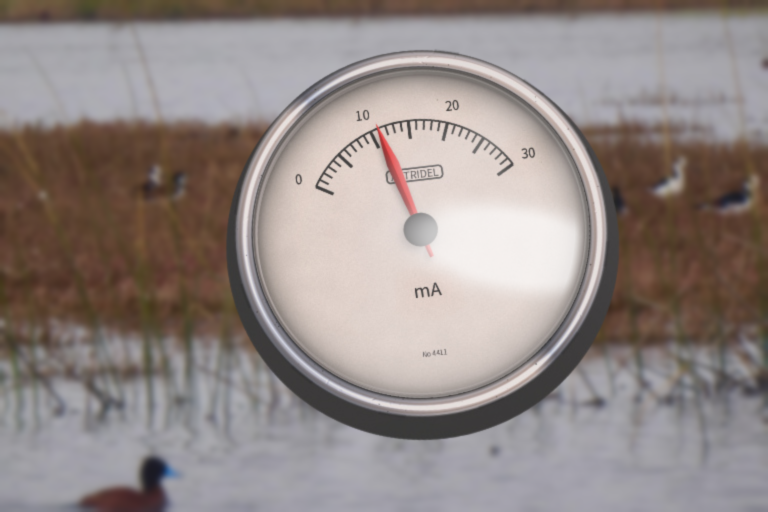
11 mA
